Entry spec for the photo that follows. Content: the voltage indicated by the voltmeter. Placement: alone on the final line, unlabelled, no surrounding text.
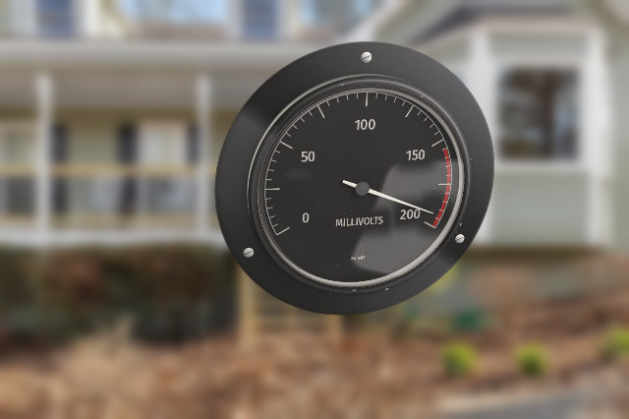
192.5 mV
